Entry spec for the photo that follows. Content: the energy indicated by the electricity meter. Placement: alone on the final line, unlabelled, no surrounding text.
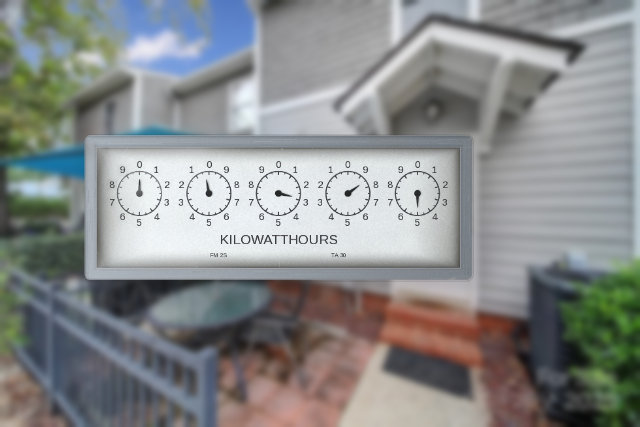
285 kWh
